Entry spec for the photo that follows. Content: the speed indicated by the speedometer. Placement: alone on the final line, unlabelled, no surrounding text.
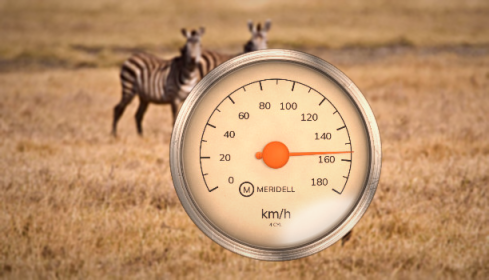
155 km/h
